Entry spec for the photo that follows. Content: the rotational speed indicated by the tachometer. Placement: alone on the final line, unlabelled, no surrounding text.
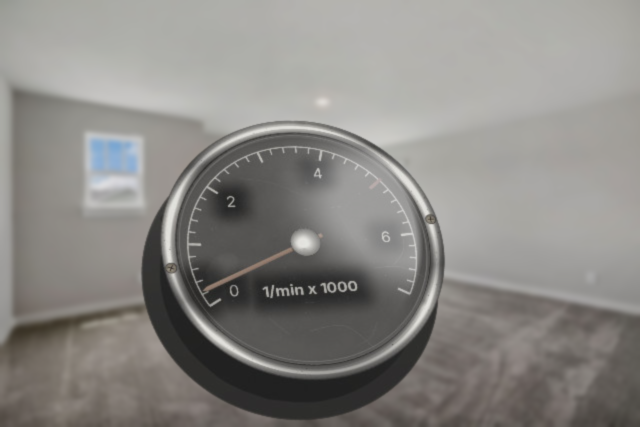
200 rpm
